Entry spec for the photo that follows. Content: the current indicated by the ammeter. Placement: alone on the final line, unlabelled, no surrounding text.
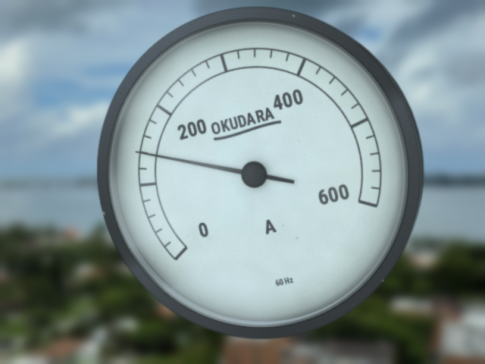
140 A
